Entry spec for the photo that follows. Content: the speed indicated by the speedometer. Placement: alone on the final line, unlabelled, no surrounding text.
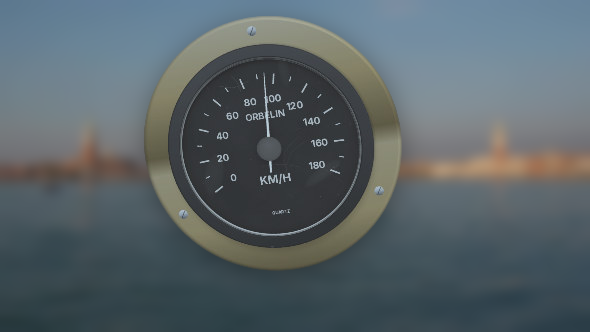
95 km/h
